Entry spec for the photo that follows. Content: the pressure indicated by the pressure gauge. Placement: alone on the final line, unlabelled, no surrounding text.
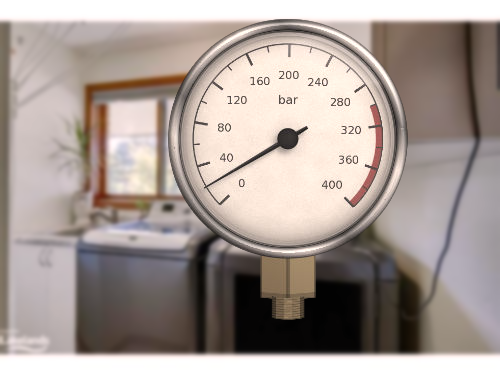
20 bar
